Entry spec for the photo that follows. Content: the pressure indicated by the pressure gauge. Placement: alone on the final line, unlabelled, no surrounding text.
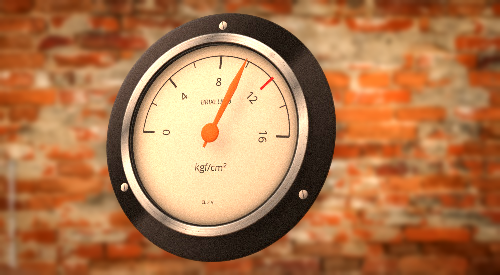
10 kg/cm²
